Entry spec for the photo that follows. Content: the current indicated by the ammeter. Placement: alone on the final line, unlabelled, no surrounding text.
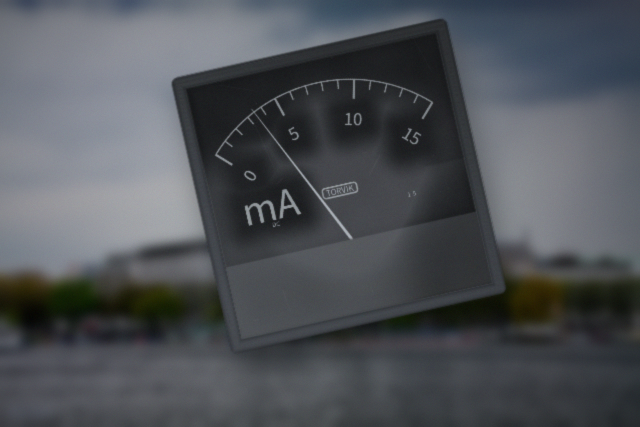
3.5 mA
